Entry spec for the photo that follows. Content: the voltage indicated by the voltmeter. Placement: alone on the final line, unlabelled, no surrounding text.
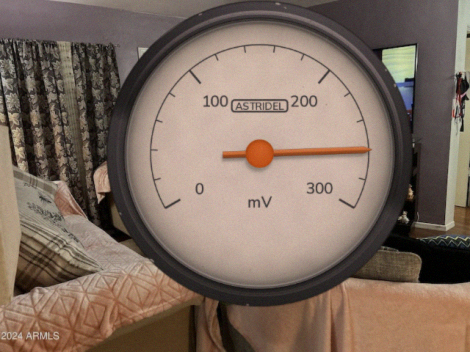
260 mV
